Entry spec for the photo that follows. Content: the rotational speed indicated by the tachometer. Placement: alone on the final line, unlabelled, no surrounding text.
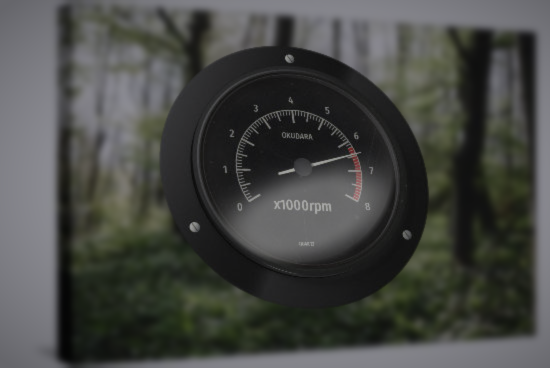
6500 rpm
